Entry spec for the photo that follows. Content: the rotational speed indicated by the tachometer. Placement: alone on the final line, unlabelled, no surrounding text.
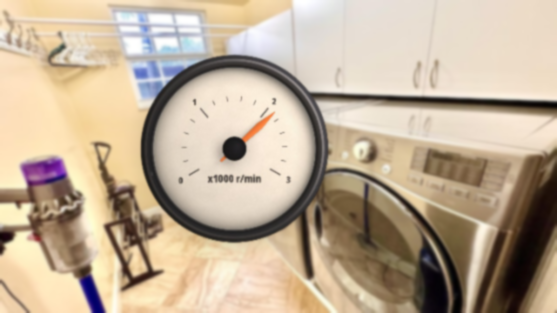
2100 rpm
